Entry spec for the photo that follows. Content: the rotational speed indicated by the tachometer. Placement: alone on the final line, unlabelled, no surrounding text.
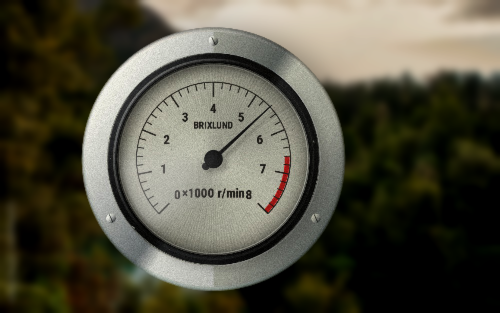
5400 rpm
